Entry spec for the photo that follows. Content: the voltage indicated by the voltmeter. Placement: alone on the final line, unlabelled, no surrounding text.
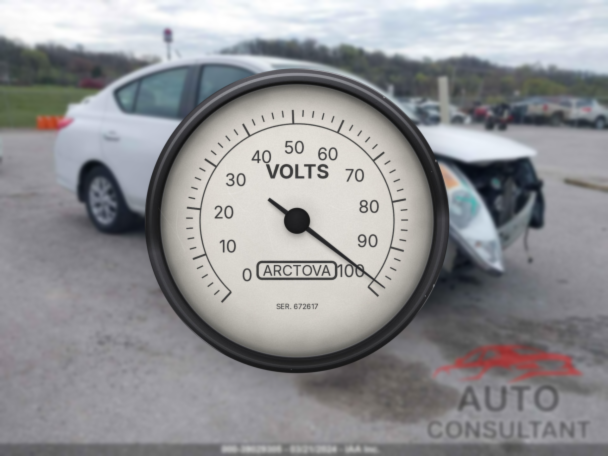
98 V
